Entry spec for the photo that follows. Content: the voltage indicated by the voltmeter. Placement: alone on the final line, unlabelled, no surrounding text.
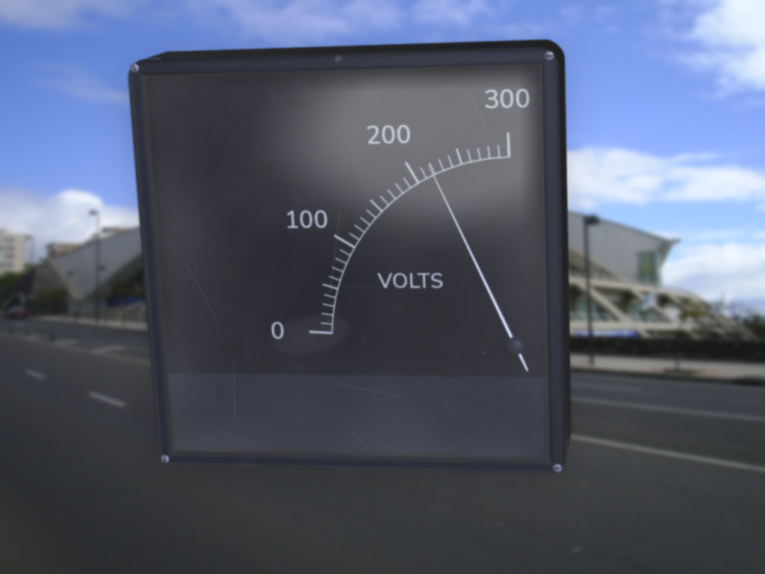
220 V
